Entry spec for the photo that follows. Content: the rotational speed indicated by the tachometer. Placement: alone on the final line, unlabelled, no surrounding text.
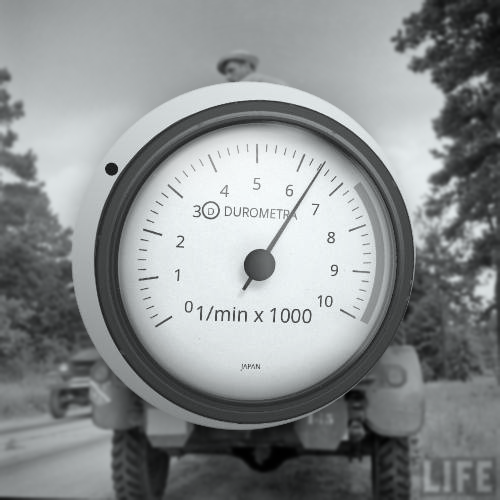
6400 rpm
